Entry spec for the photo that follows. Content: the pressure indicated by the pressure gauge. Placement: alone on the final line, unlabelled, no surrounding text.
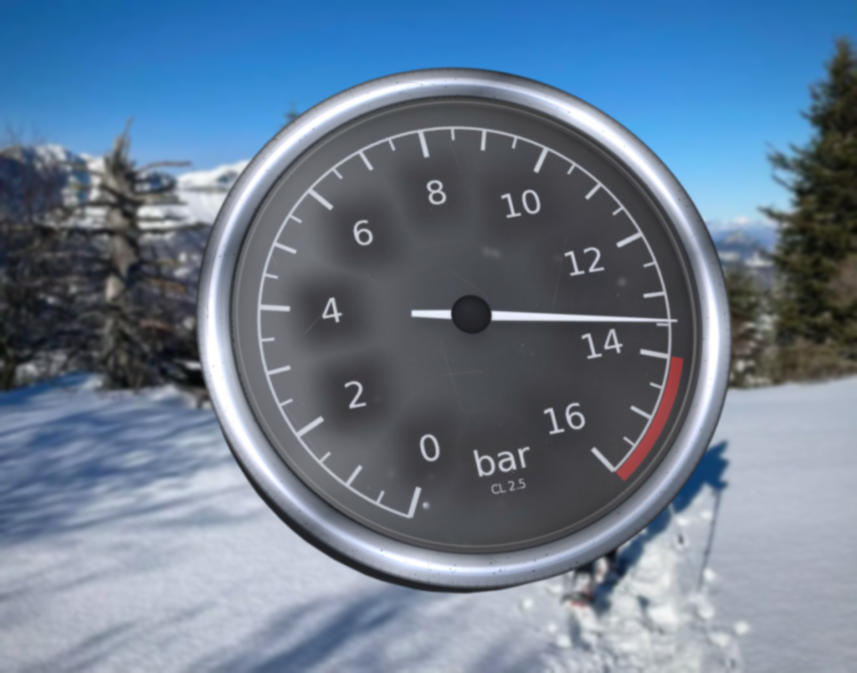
13.5 bar
